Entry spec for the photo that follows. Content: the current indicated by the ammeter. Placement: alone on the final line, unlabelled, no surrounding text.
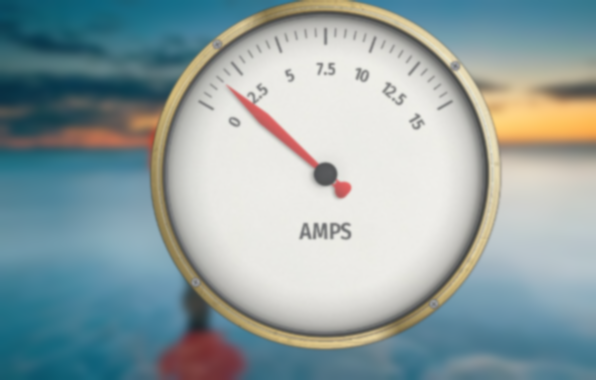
1.5 A
